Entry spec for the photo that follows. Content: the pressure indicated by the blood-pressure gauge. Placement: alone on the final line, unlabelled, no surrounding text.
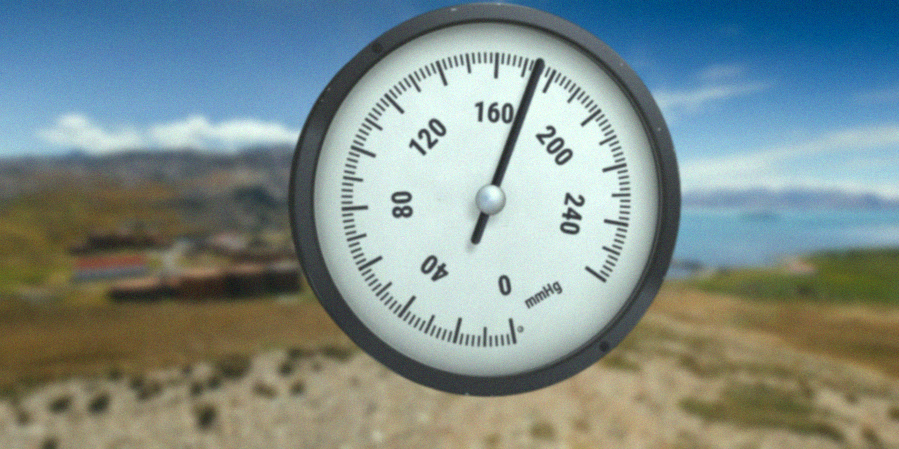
174 mmHg
